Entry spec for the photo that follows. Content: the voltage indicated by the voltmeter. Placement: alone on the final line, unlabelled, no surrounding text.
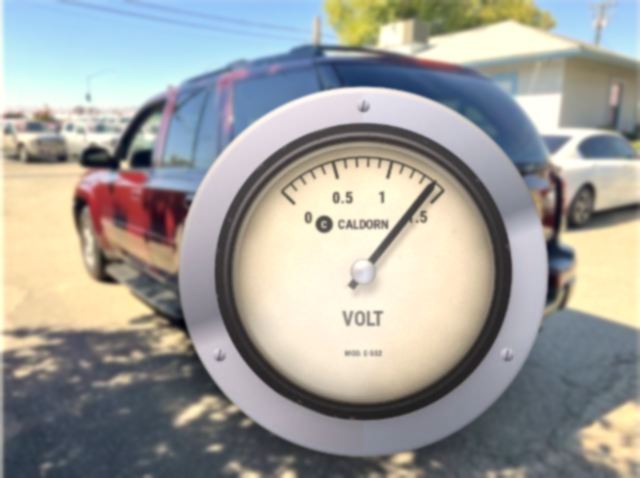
1.4 V
